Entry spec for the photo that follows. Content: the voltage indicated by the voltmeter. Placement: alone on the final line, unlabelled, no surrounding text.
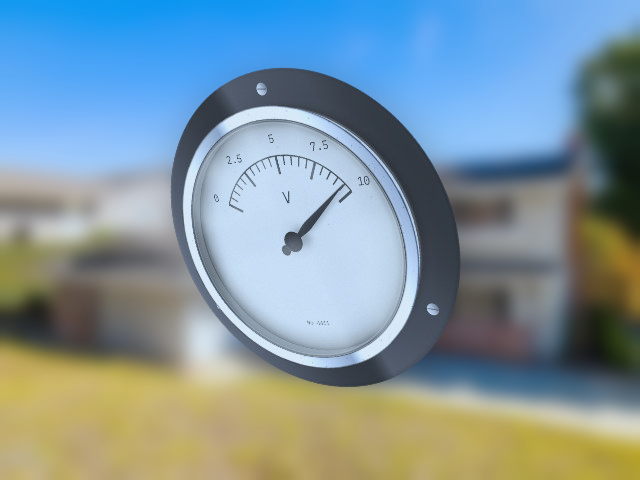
9.5 V
